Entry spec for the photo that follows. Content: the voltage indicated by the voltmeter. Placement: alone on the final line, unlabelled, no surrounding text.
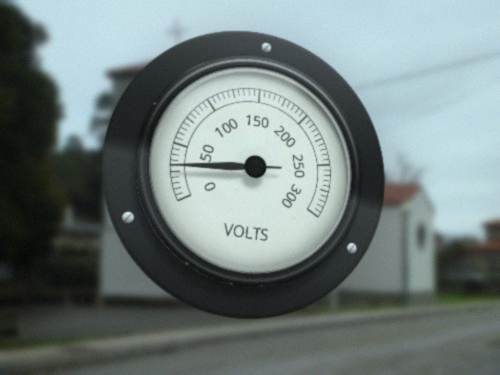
30 V
